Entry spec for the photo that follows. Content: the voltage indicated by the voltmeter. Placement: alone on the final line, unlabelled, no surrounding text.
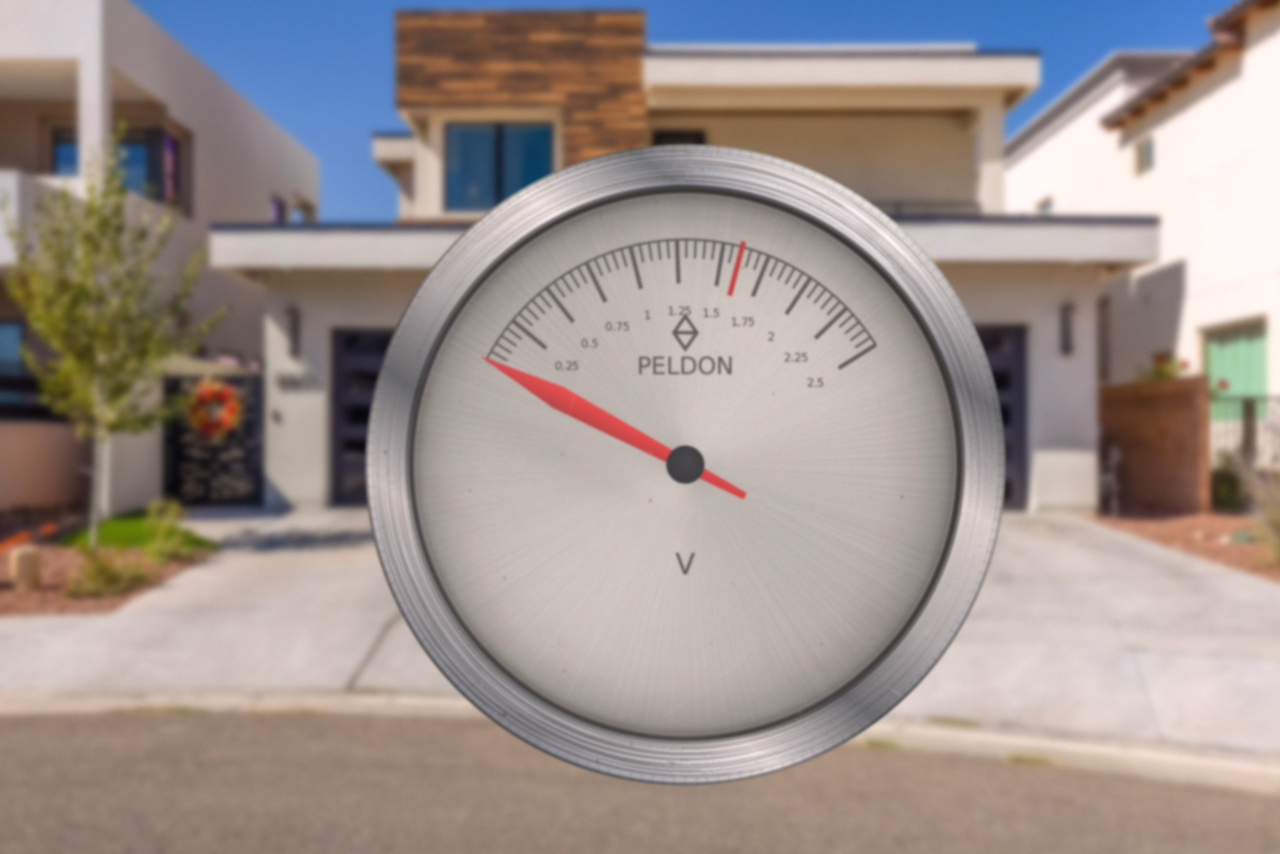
0 V
